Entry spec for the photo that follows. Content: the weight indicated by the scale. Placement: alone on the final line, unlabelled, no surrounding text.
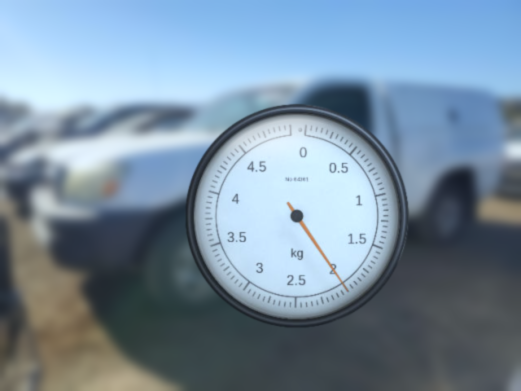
2 kg
